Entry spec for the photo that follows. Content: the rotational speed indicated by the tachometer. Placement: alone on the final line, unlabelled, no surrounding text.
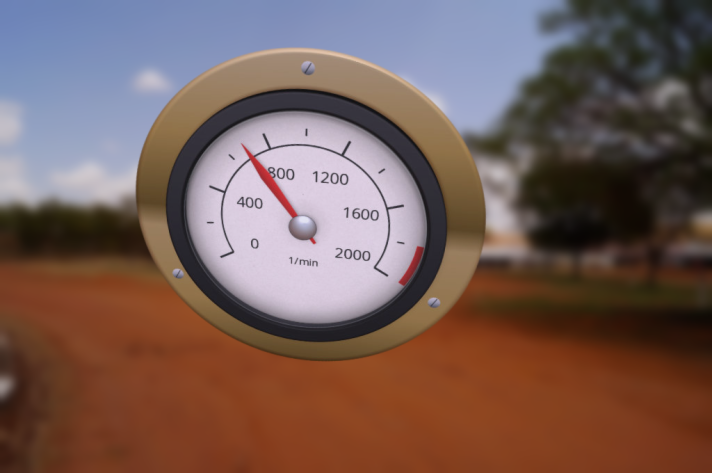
700 rpm
